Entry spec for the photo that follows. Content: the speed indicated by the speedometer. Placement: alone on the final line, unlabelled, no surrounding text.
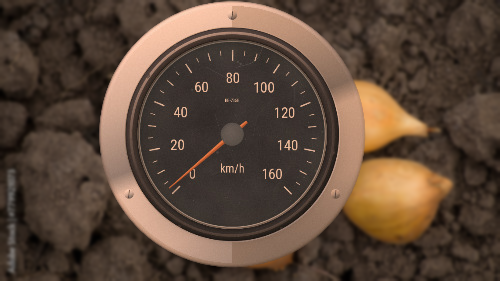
2.5 km/h
